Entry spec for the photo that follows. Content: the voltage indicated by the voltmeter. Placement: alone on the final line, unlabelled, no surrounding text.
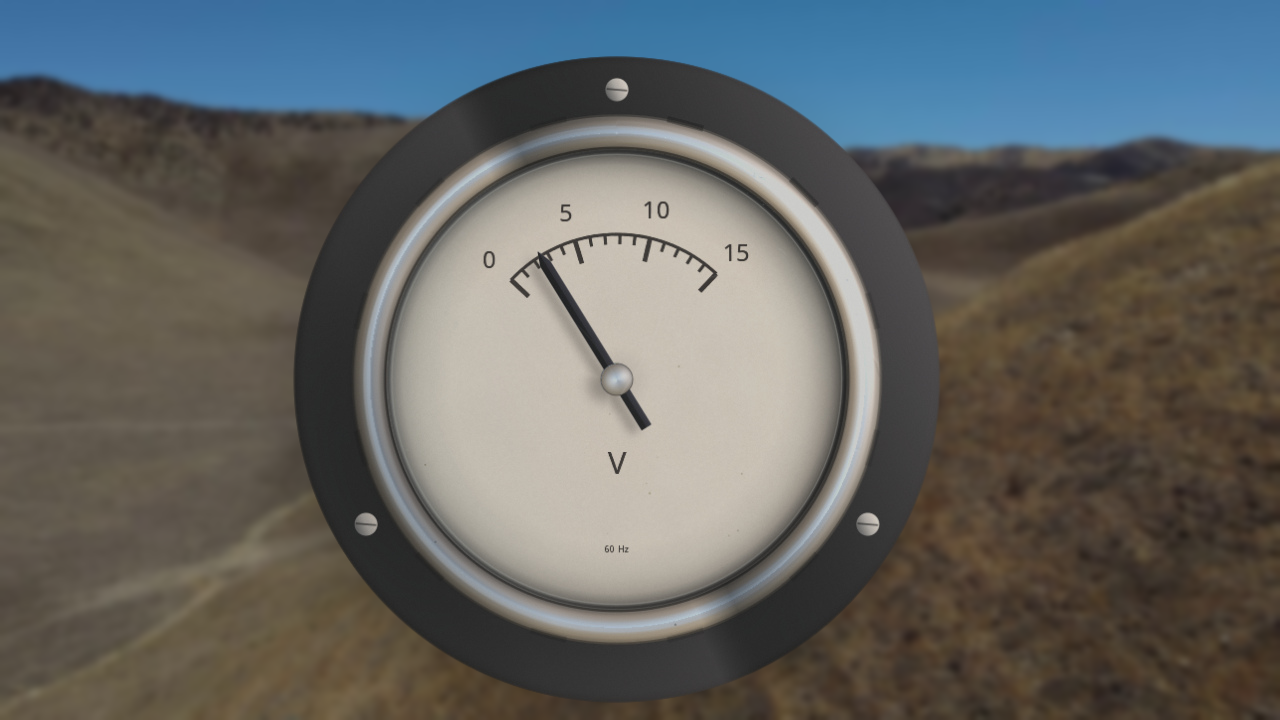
2.5 V
